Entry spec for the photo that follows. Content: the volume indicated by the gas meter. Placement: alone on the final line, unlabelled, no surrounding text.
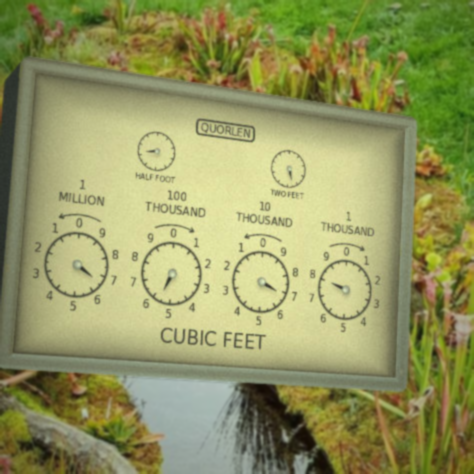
656800 ft³
